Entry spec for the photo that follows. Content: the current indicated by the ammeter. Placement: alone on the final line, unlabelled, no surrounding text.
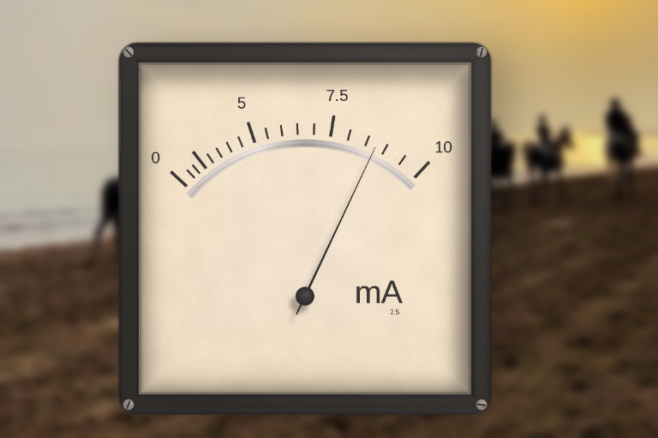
8.75 mA
